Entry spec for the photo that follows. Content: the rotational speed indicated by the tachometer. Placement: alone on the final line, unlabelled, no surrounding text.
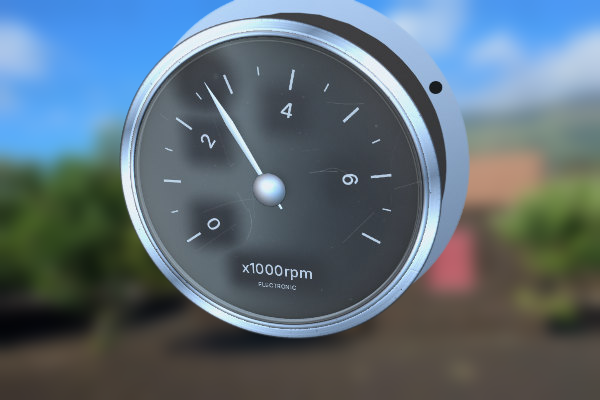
2750 rpm
